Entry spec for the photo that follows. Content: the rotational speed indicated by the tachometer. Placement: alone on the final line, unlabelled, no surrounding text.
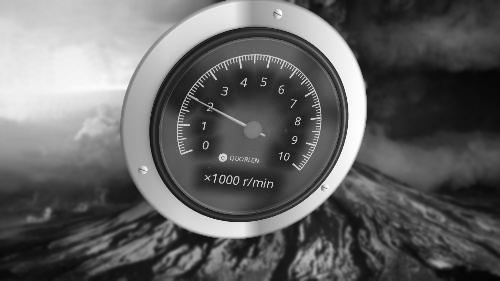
2000 rpm
